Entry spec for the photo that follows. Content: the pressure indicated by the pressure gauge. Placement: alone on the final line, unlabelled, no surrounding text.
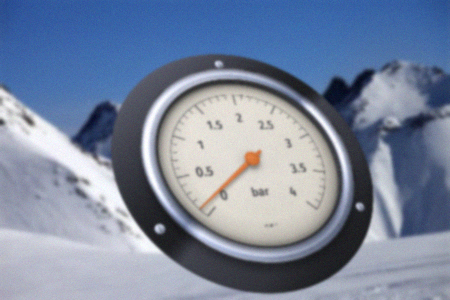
0.1 bar
